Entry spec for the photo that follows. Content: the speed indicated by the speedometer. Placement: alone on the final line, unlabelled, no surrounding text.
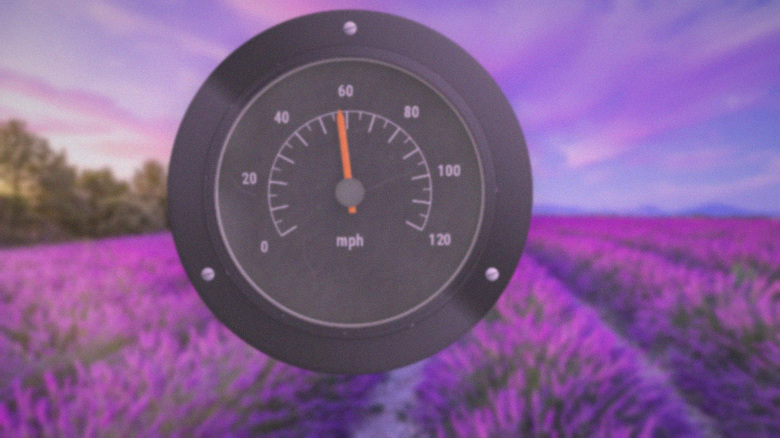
57.5 mph
